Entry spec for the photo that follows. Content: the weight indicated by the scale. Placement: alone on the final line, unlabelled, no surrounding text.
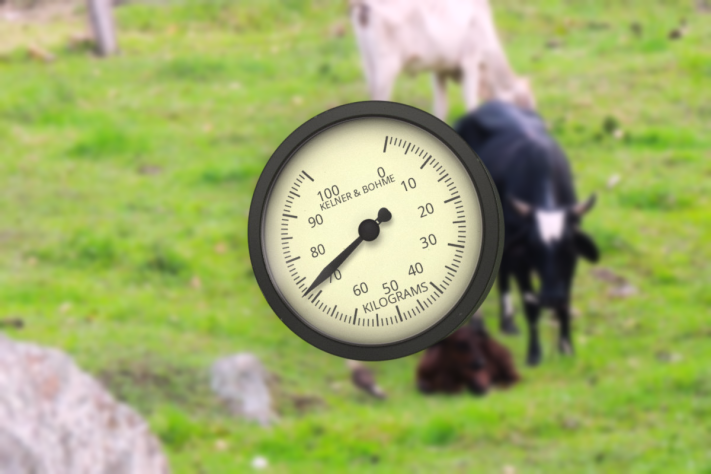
72 kg
